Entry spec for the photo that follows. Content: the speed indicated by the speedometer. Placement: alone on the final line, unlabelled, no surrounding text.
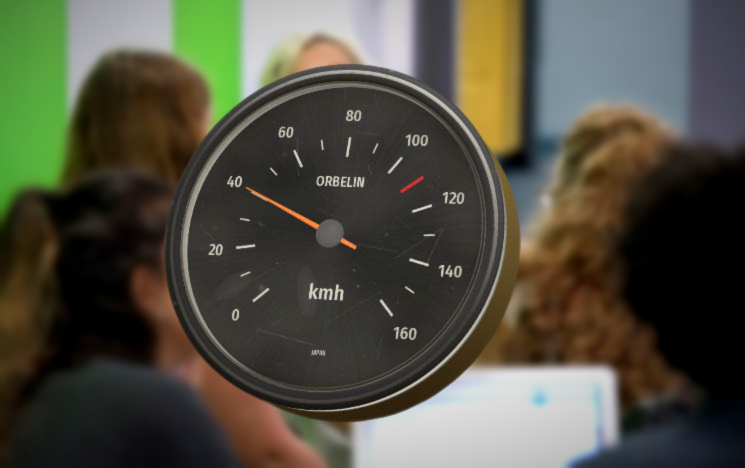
40 km/h
